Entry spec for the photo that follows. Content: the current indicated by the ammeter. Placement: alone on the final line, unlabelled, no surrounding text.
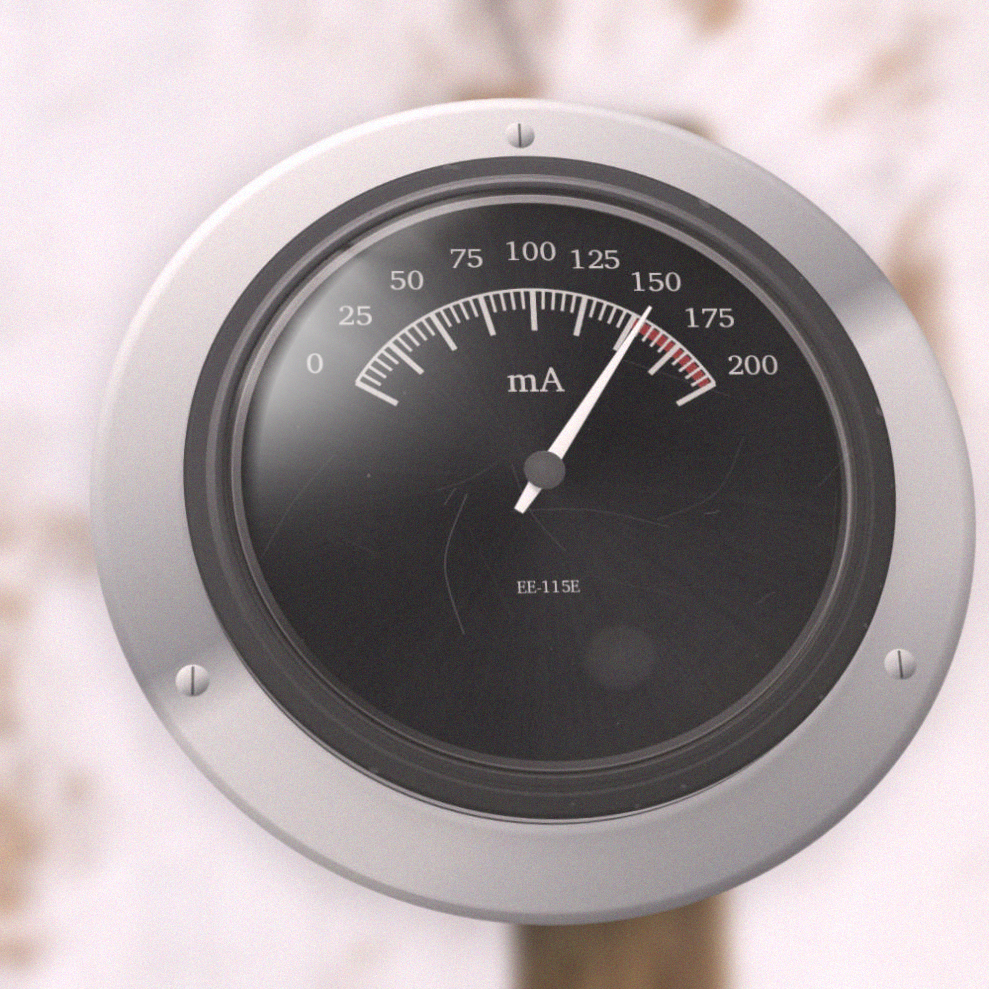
155 mA
